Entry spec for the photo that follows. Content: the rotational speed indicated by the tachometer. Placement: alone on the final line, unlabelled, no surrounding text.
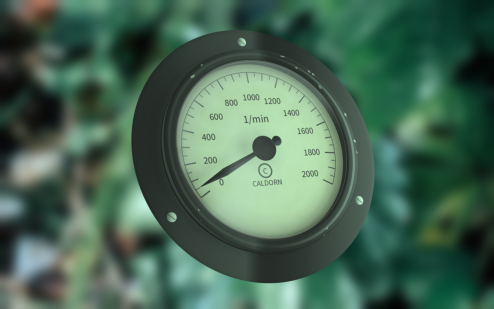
50 rpm
